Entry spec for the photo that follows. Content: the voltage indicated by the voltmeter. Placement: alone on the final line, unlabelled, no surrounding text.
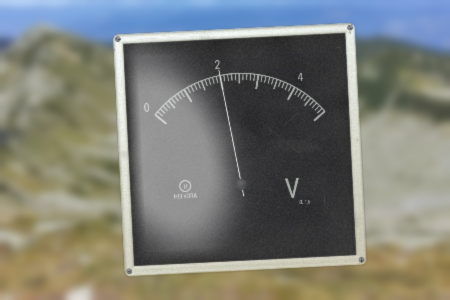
2 V
